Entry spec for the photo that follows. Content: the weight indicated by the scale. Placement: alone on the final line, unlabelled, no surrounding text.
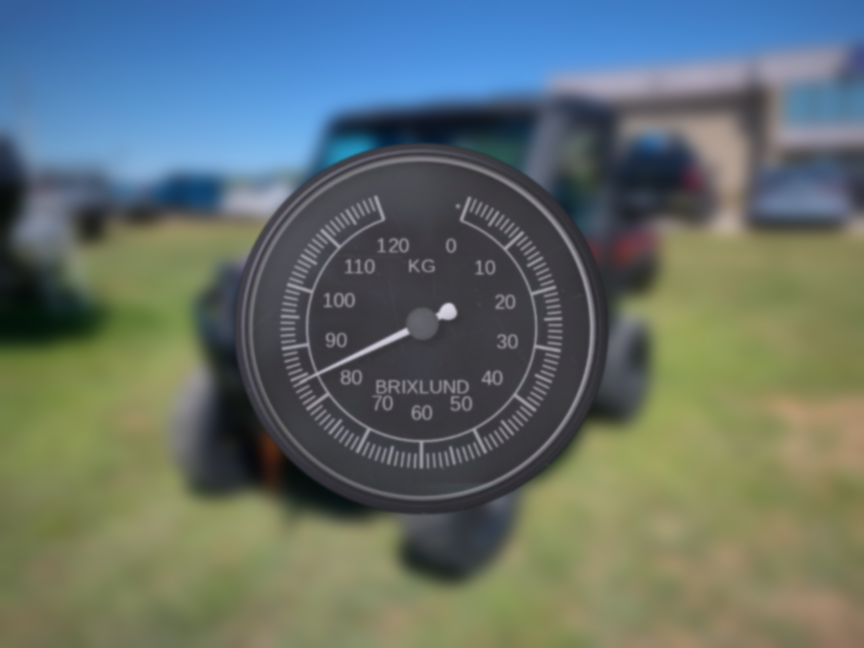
84 kg
